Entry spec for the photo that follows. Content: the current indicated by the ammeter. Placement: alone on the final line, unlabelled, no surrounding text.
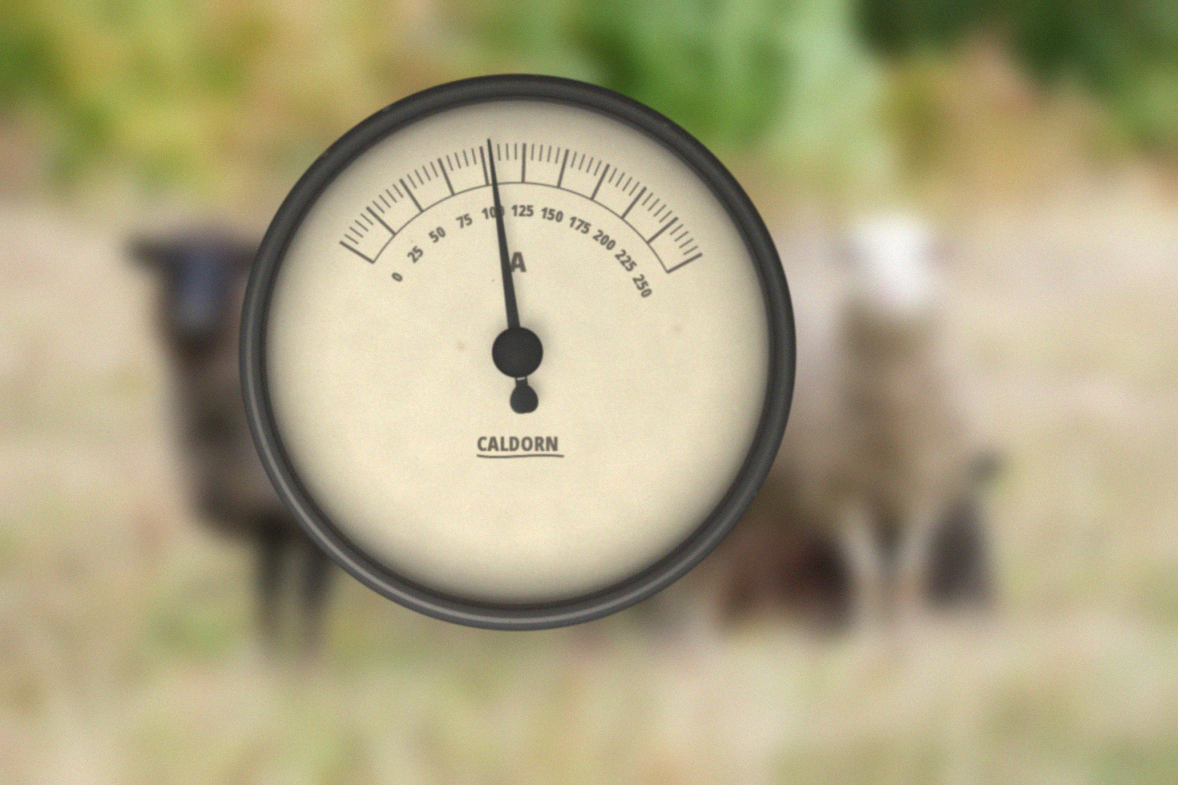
105 A
